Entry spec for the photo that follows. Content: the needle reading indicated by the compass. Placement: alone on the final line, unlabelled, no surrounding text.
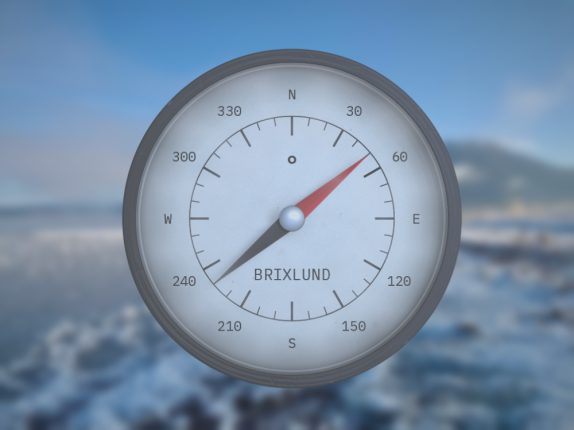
50 °
